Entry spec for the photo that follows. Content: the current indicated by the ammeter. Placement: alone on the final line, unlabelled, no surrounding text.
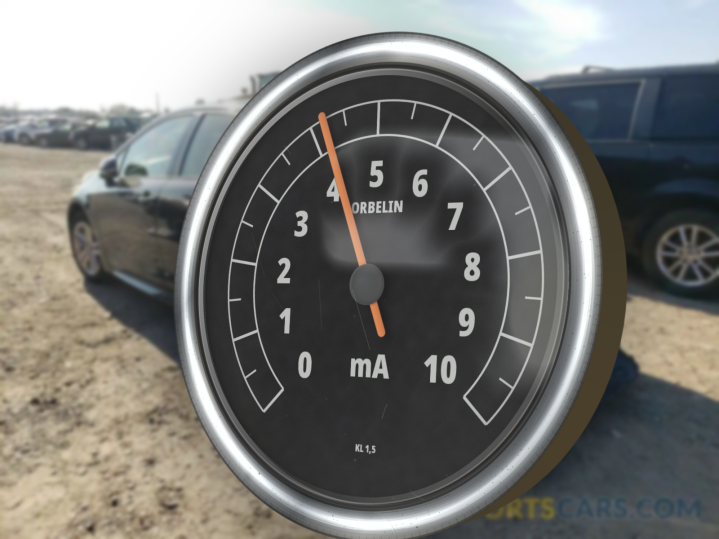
4.25 mA
